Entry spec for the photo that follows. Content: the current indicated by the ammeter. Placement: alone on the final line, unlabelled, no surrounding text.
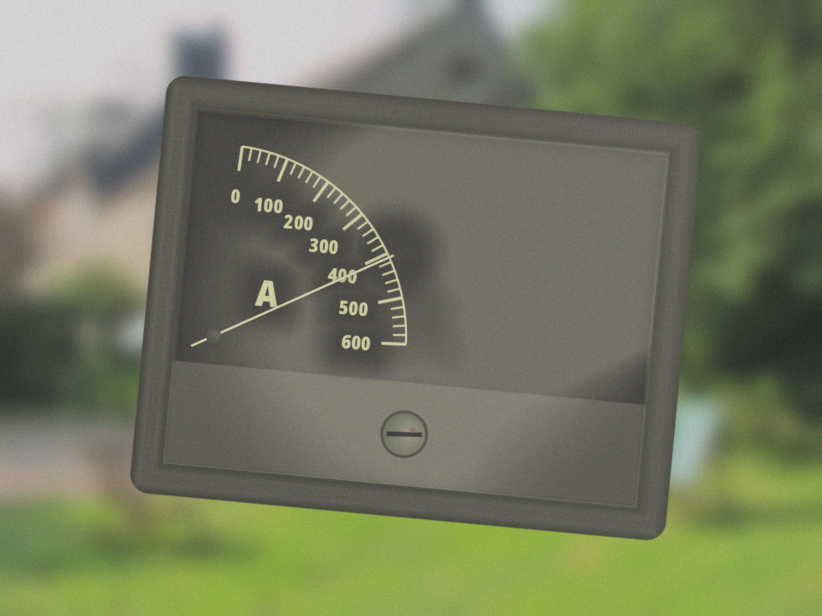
410 A
